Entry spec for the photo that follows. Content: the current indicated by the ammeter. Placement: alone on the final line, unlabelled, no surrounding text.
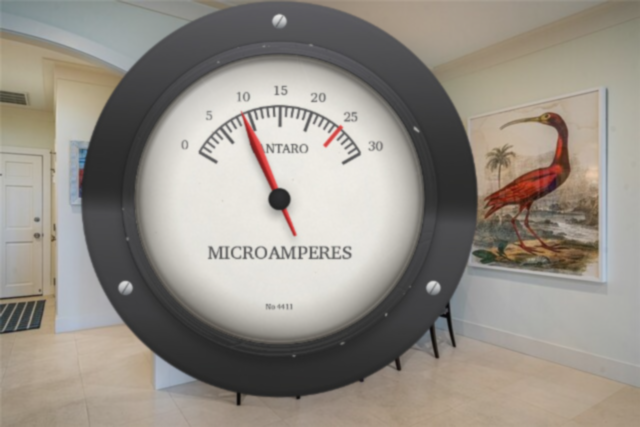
9 µA
